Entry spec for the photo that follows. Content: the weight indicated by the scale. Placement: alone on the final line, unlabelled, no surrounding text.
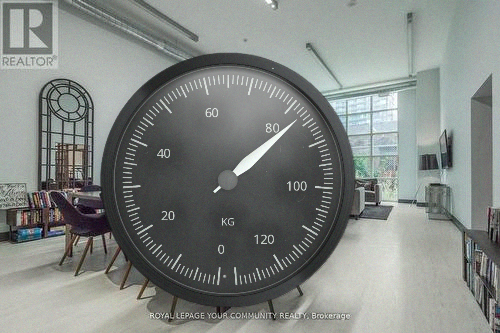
83 kg
